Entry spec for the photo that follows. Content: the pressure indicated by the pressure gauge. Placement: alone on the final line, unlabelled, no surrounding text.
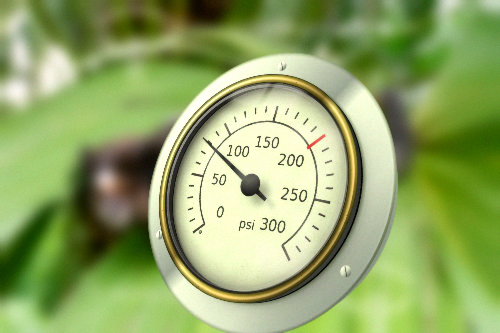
80 psi
